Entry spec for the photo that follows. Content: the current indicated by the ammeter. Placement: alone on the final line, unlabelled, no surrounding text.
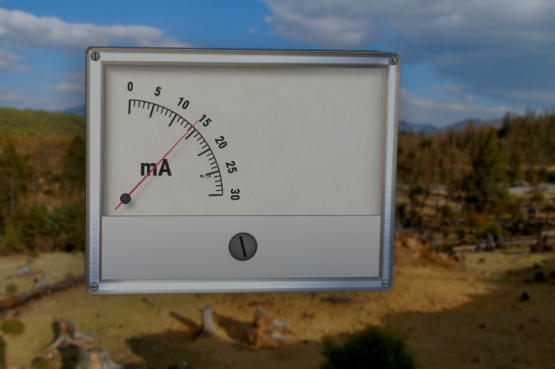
14 mA
